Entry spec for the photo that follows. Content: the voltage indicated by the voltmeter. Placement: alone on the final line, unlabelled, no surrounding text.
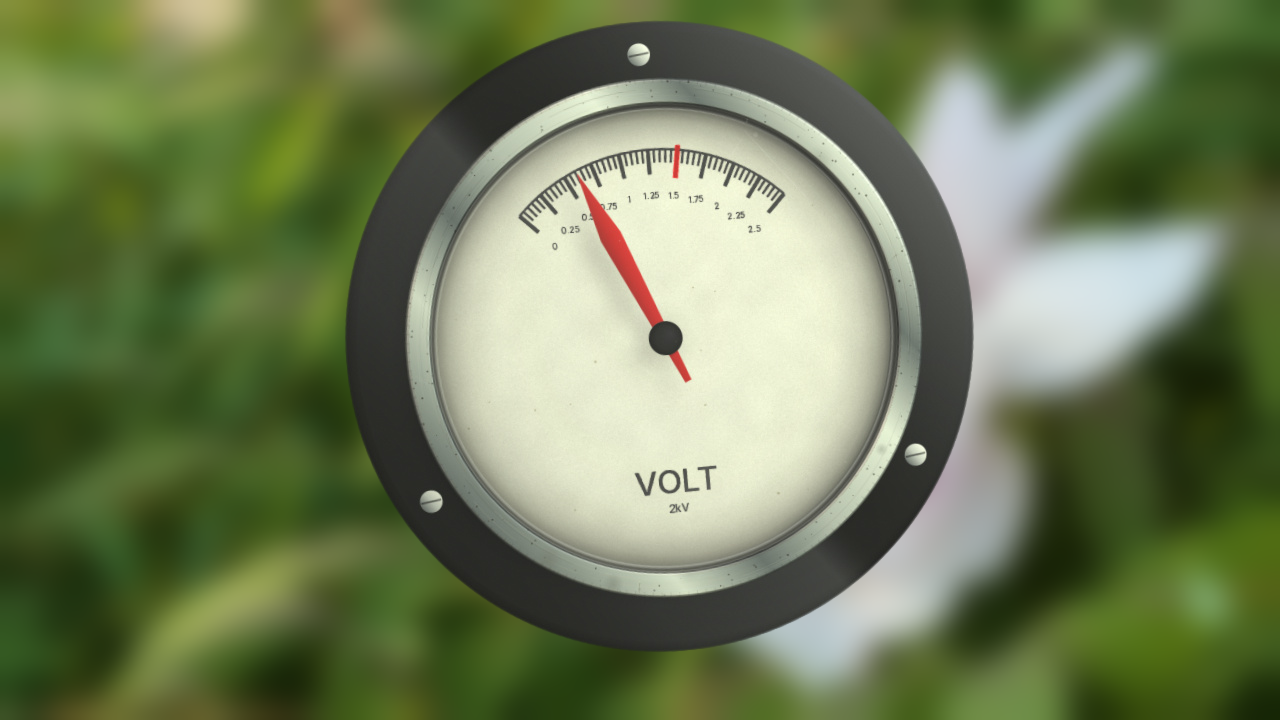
0.6 V
